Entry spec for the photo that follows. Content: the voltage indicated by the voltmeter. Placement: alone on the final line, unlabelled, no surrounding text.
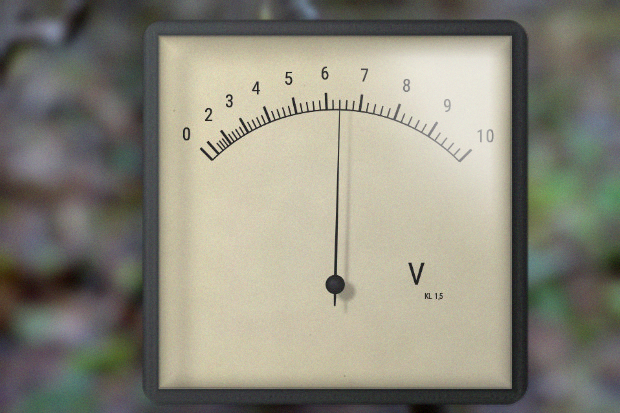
6.4 V
